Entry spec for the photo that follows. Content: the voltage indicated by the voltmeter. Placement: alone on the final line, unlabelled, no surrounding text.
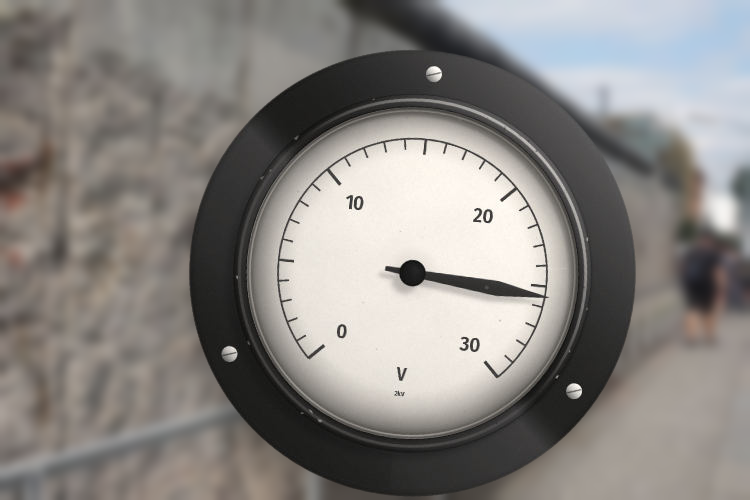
25.5 V
